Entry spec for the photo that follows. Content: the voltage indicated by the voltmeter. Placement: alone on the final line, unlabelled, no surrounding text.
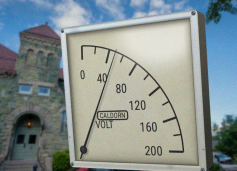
50 V
